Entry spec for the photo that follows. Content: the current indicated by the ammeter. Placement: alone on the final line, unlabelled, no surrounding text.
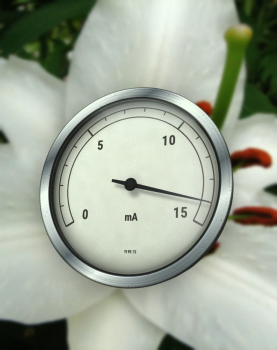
14 mA
